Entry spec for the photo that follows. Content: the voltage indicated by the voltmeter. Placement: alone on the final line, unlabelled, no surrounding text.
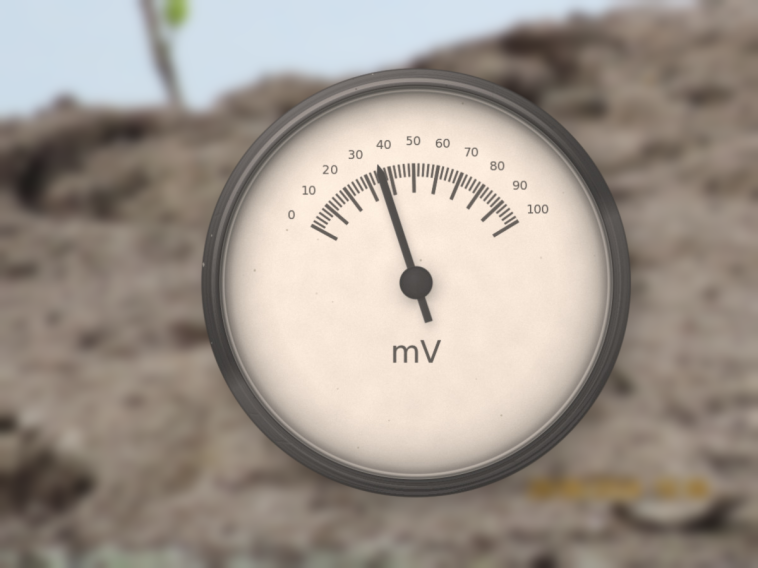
36 mV
